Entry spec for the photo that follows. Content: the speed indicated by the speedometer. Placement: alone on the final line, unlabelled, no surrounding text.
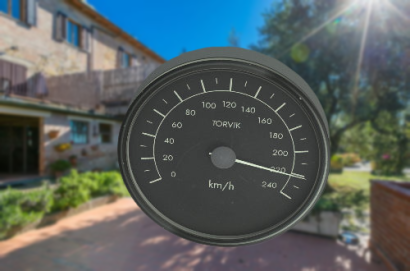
220 km/h
